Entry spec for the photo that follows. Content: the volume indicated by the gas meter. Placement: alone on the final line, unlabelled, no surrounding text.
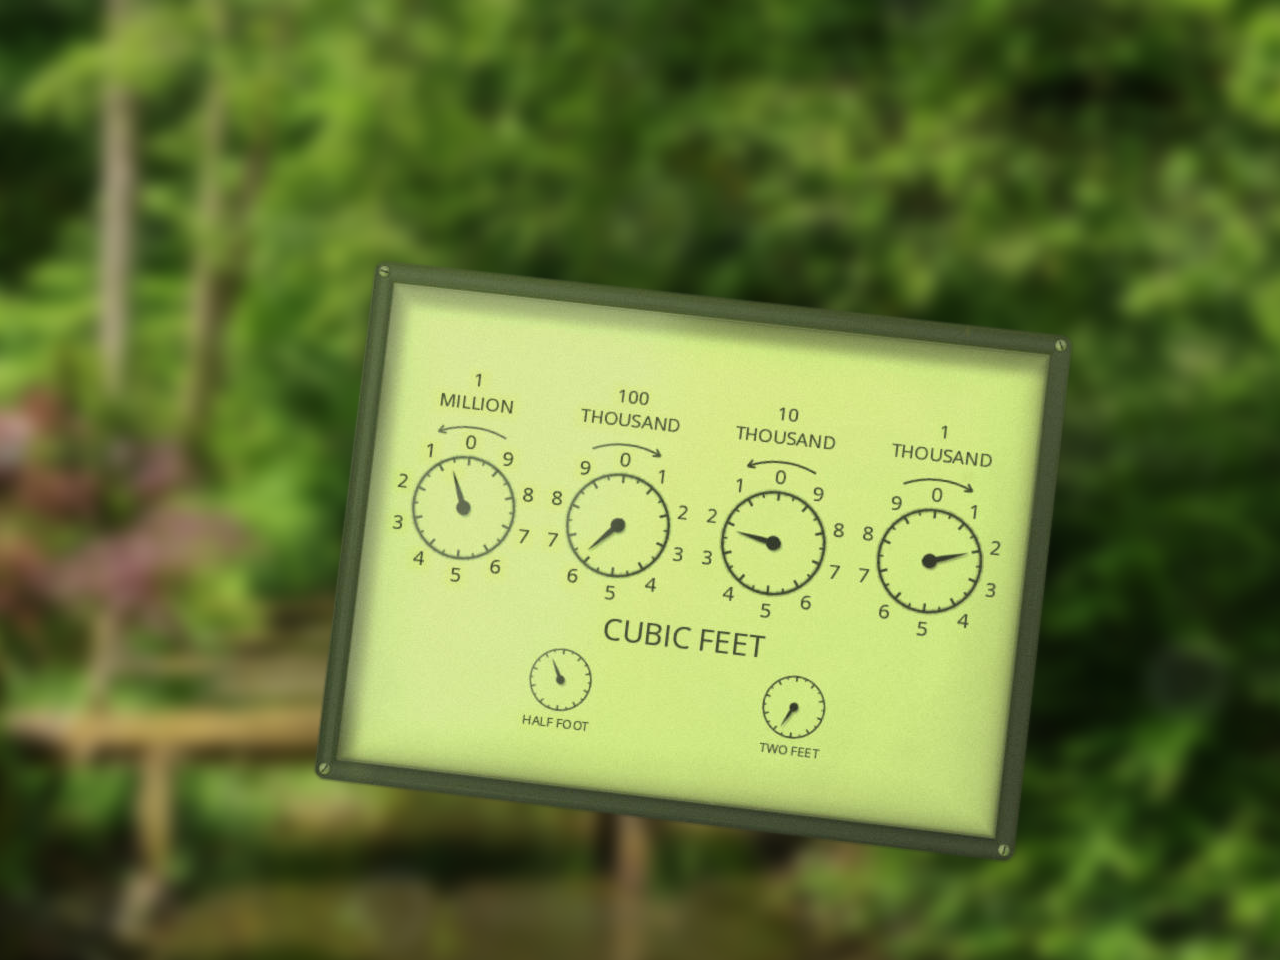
62200 ft³
